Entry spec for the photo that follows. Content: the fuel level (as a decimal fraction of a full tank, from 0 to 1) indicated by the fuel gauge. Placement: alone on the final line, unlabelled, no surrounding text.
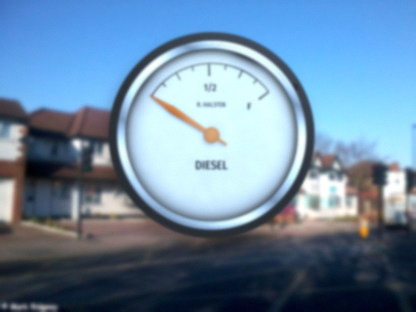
0
